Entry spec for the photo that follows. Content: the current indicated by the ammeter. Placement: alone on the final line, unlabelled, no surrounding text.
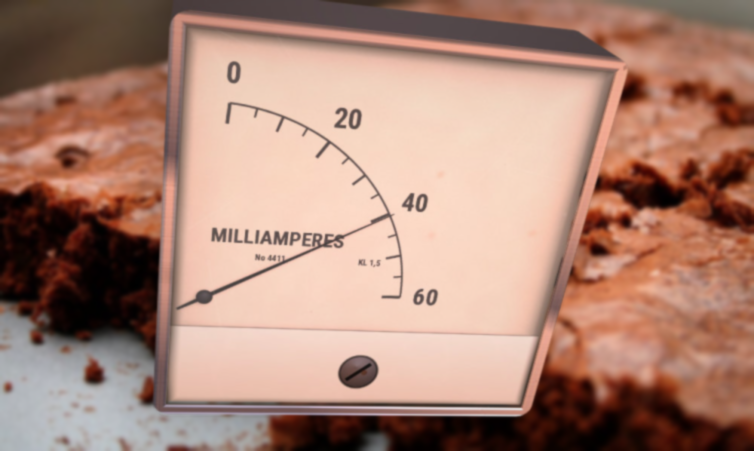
40 mA
